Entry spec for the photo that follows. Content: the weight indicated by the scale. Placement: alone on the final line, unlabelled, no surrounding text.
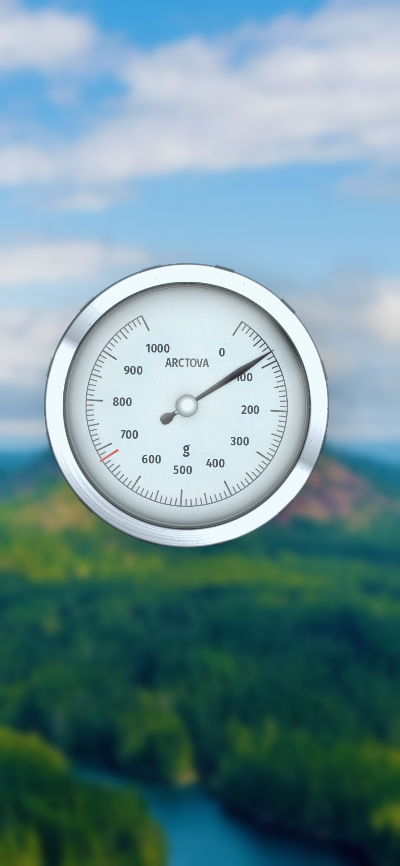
80 g
